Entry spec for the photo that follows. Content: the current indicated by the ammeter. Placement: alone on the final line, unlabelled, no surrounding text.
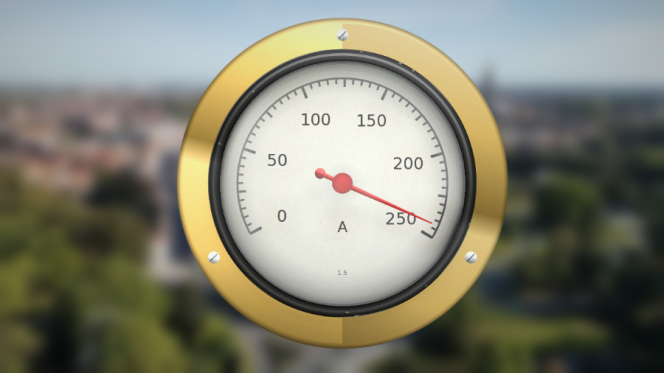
242.5 A
